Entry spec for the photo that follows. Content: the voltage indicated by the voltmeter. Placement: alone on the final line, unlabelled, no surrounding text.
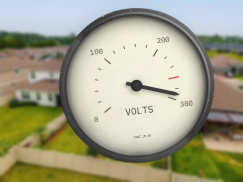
290 V
